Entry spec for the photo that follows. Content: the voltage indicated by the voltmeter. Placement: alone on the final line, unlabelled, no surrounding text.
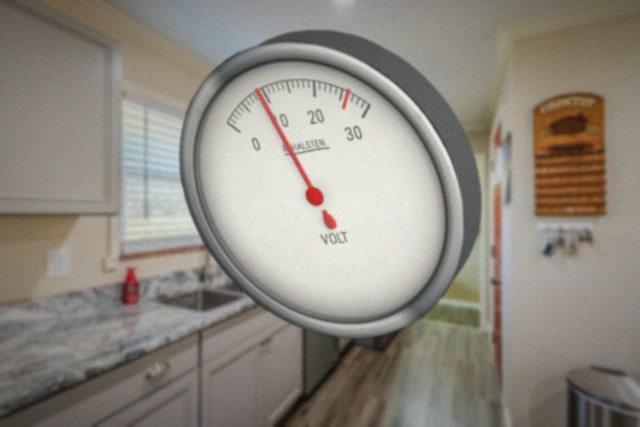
10 V
